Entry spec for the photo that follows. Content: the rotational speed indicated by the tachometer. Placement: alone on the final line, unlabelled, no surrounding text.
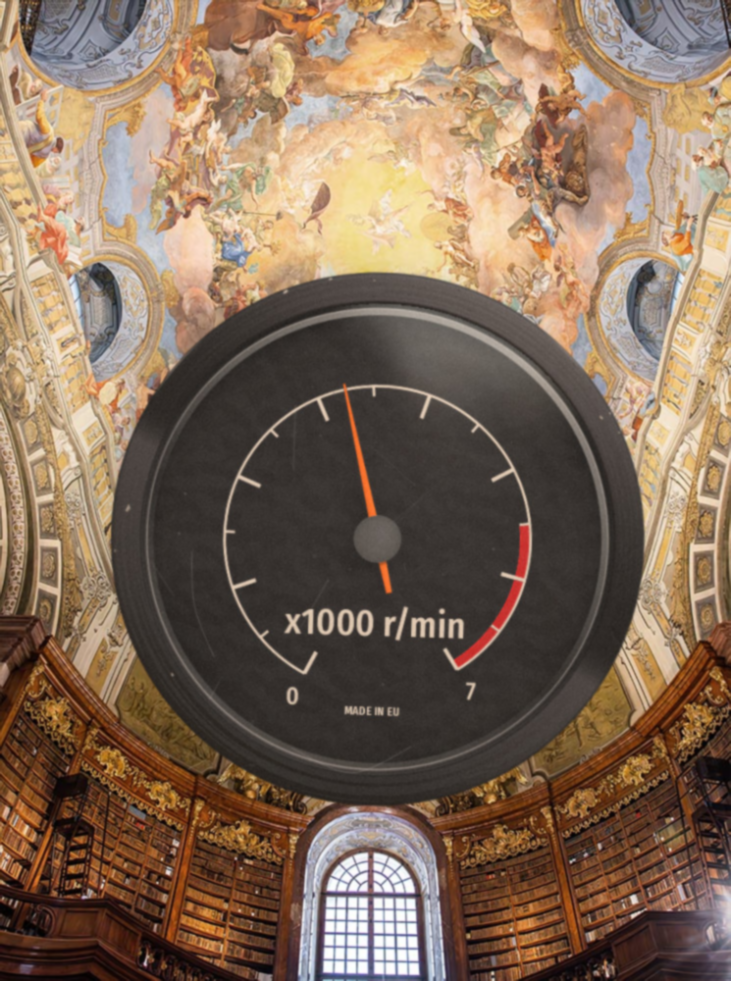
3250 rpm
